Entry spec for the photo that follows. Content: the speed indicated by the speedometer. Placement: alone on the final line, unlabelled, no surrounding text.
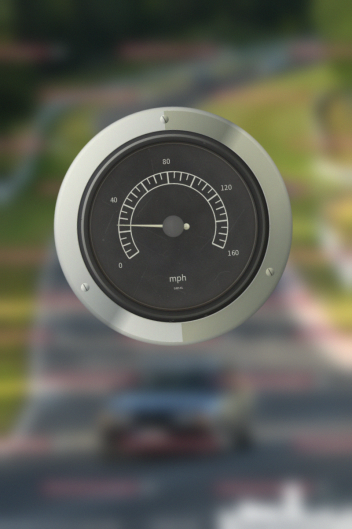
25 mph
